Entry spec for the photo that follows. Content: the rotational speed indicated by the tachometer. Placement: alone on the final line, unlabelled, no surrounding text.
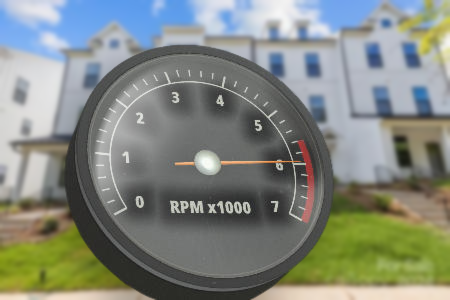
6000 rpm
